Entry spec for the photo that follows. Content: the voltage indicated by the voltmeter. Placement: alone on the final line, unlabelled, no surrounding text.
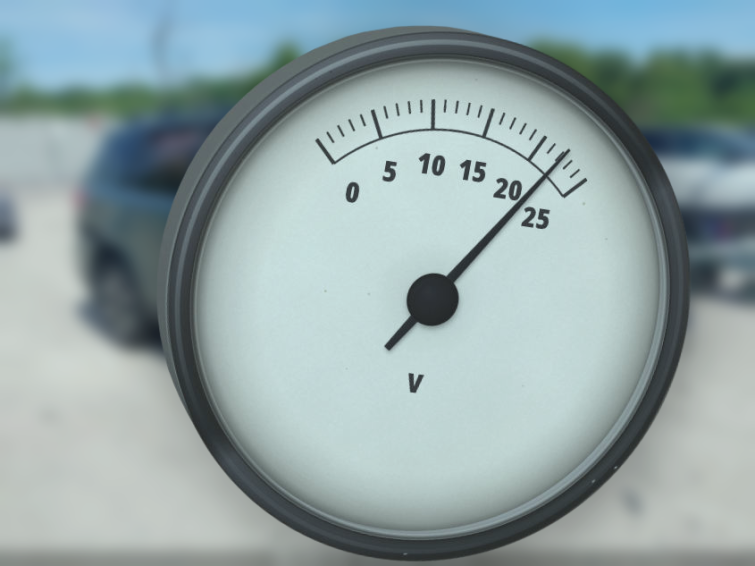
22 V
